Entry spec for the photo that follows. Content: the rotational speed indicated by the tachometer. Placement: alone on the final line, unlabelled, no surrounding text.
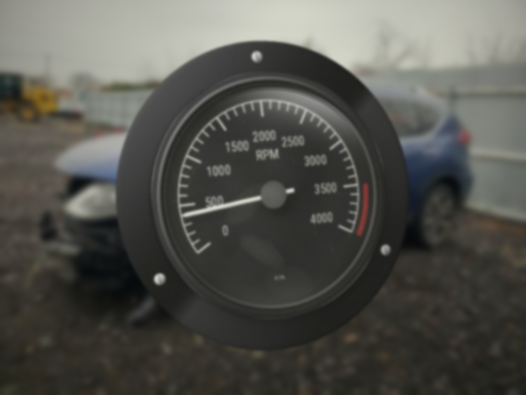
400 rpm
